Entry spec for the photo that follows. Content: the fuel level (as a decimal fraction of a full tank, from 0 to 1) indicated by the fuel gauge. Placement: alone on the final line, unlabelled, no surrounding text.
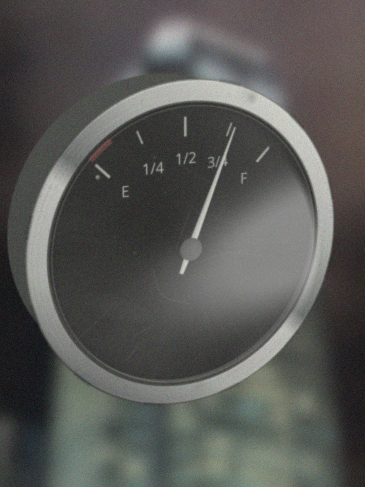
0.75
